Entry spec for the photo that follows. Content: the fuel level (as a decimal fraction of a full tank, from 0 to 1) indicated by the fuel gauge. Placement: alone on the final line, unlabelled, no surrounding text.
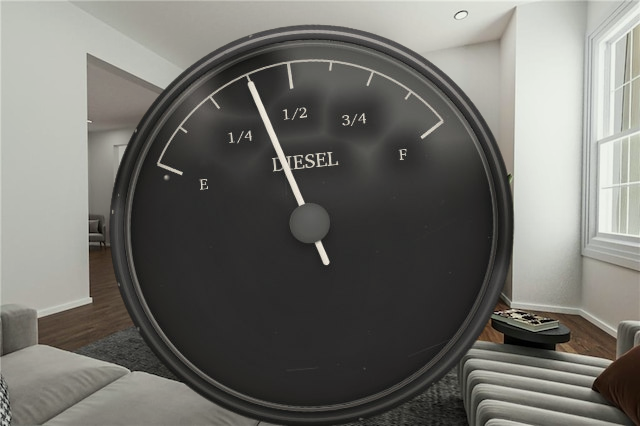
0.375
